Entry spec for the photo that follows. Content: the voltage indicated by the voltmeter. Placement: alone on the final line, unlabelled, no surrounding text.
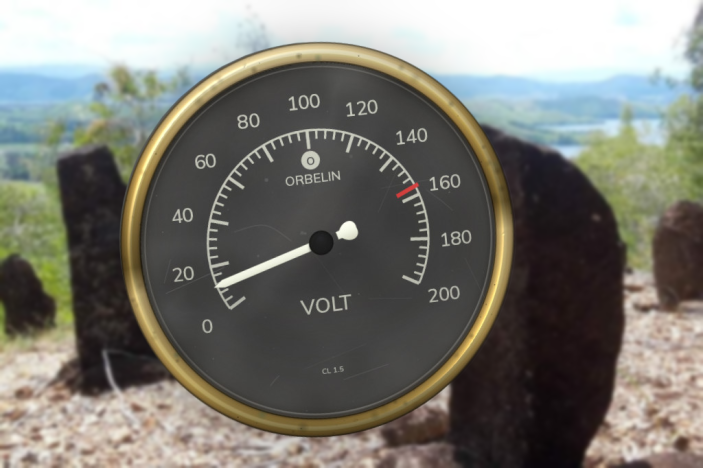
12 V
